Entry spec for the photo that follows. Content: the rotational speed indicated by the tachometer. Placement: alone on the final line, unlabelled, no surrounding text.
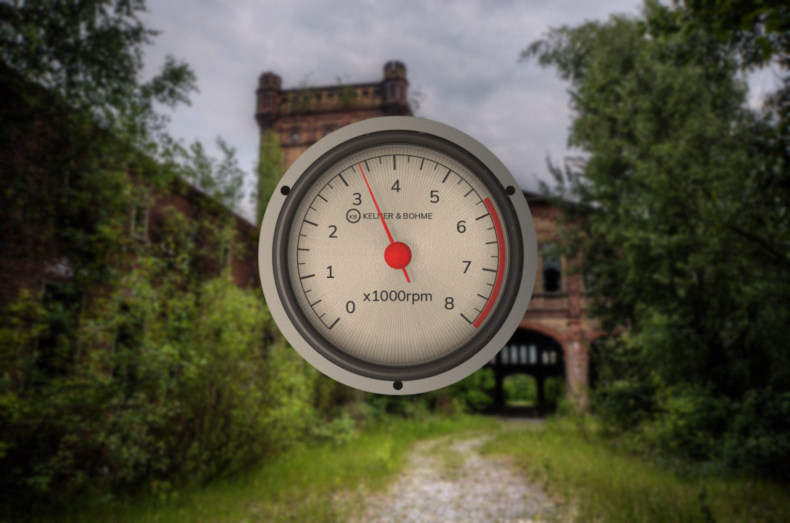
3375 rpm
